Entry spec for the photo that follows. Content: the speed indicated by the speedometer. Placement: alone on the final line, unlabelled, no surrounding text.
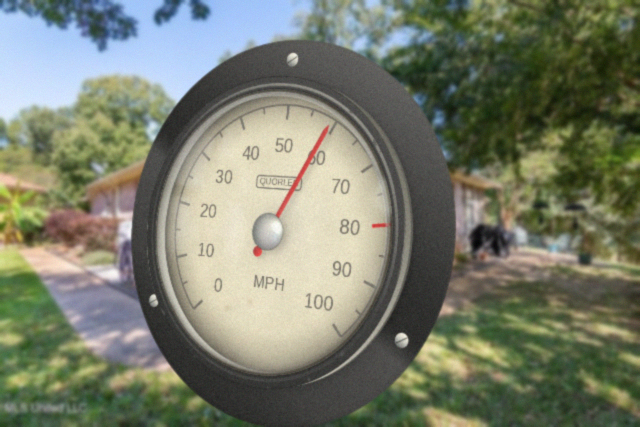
60 mph
